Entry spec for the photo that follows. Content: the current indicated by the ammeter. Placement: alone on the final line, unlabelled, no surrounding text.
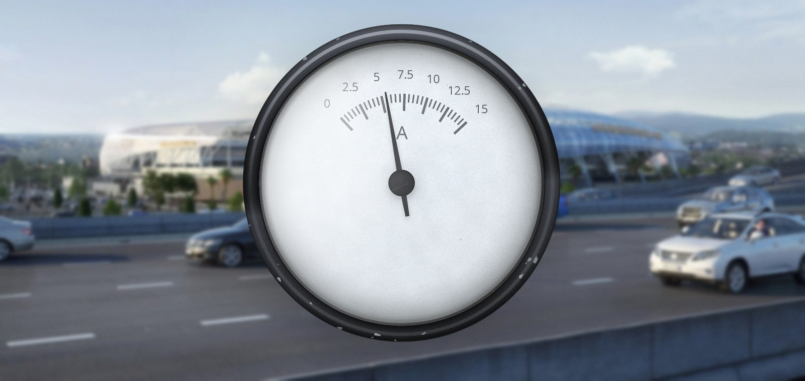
5.5 A
